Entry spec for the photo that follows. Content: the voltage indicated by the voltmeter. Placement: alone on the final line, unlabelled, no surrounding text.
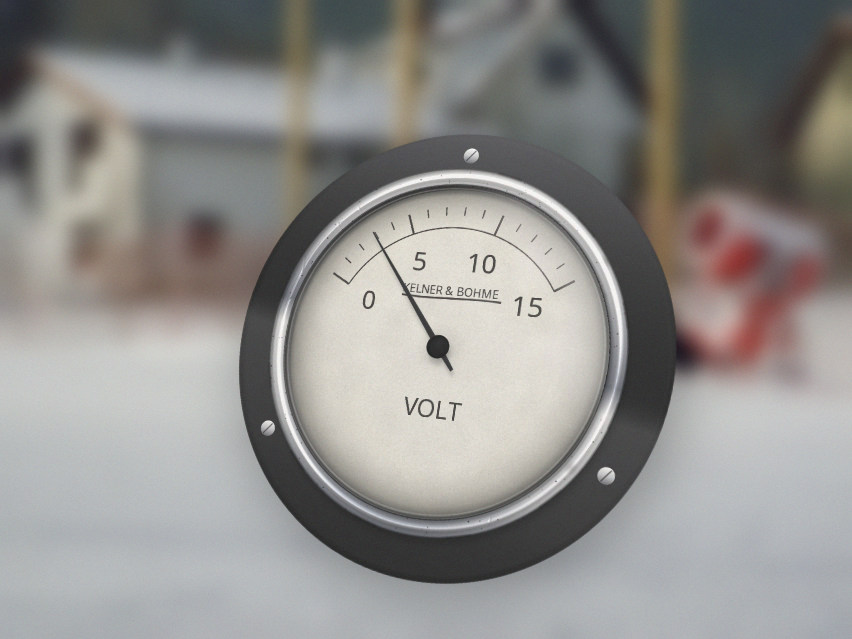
3 V
